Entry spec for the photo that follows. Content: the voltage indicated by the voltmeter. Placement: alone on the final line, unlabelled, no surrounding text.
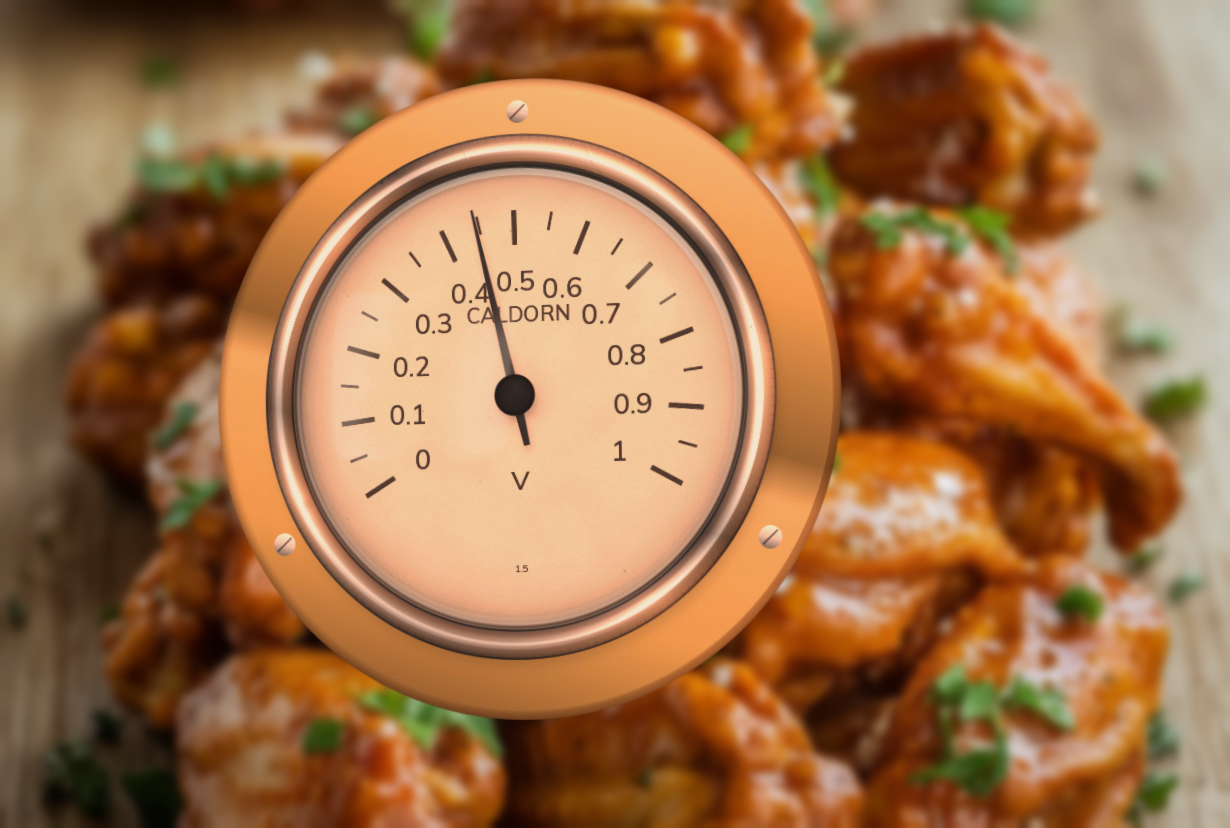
0.45 V
